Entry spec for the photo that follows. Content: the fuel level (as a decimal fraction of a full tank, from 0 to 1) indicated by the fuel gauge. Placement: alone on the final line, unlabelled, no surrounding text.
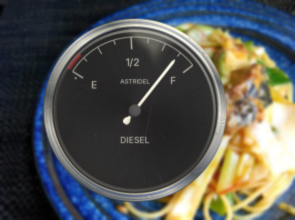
0.875
